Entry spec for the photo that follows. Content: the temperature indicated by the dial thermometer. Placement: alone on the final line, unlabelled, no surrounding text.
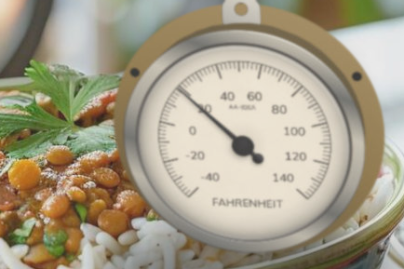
20 °F
